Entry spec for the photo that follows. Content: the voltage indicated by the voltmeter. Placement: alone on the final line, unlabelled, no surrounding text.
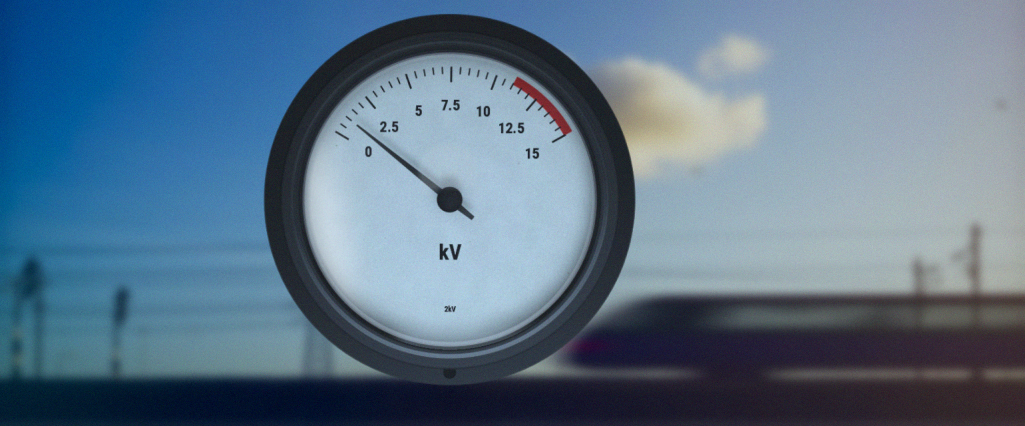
1 kV
